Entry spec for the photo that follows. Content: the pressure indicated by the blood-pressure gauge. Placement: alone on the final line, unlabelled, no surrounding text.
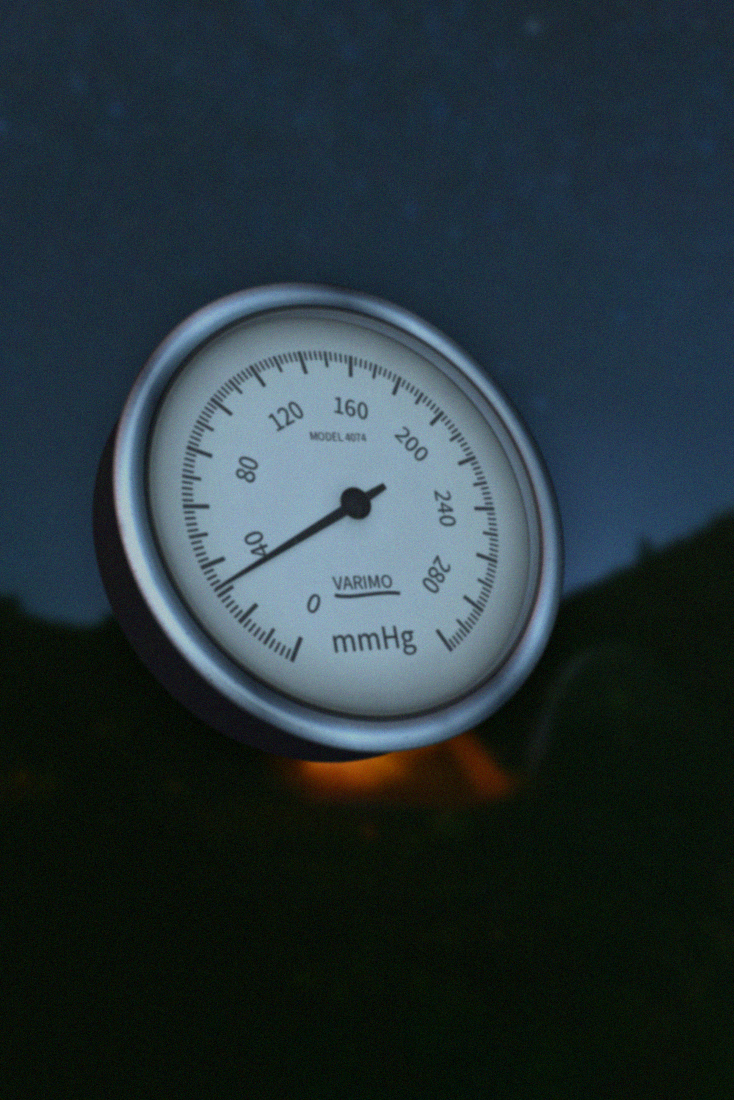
32 mmHg
